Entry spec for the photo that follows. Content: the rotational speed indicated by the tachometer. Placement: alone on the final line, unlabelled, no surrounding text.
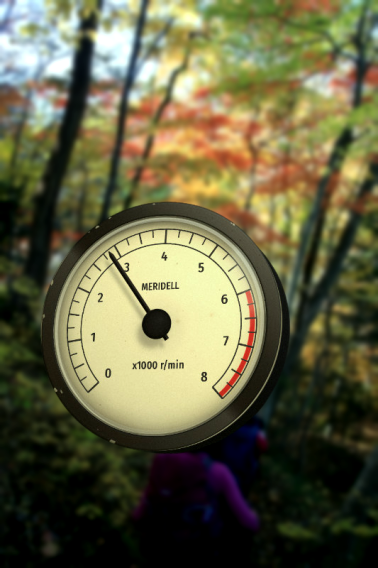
2875 rpm
